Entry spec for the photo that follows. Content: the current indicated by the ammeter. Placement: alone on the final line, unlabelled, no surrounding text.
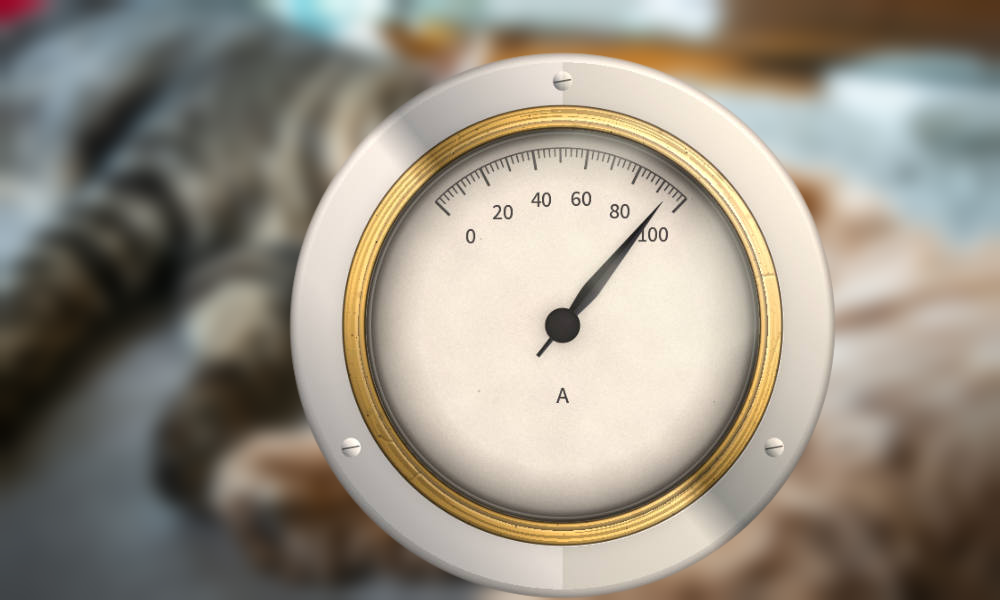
94 A
